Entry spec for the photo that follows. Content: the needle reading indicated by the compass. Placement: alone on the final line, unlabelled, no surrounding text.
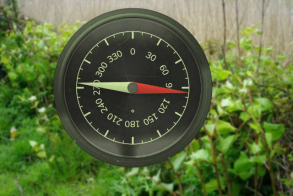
95 °
